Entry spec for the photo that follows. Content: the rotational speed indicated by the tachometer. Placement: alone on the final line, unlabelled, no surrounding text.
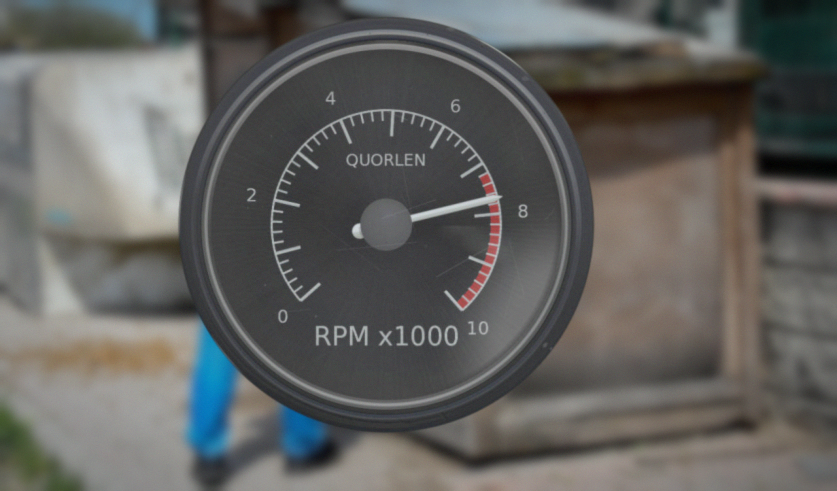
7700 rpm
